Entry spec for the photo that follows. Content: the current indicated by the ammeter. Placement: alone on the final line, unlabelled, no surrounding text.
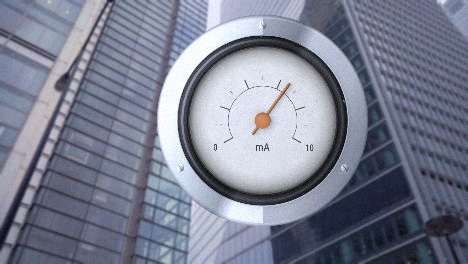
6.5 mA
